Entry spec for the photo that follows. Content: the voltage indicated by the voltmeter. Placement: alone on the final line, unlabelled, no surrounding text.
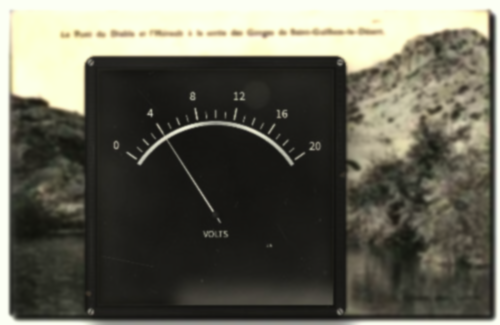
4 V
